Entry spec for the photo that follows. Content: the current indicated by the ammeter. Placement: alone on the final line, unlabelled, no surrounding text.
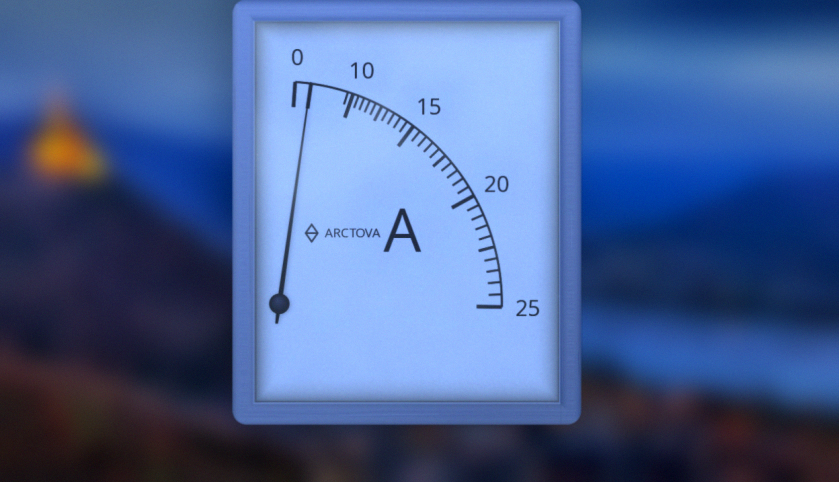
5 A
